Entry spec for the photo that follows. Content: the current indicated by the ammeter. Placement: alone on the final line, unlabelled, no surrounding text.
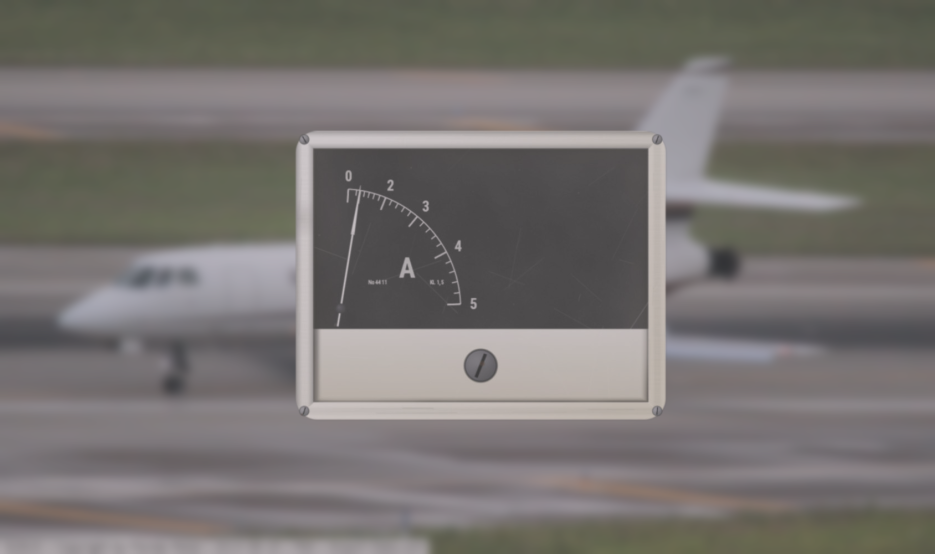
1 A
